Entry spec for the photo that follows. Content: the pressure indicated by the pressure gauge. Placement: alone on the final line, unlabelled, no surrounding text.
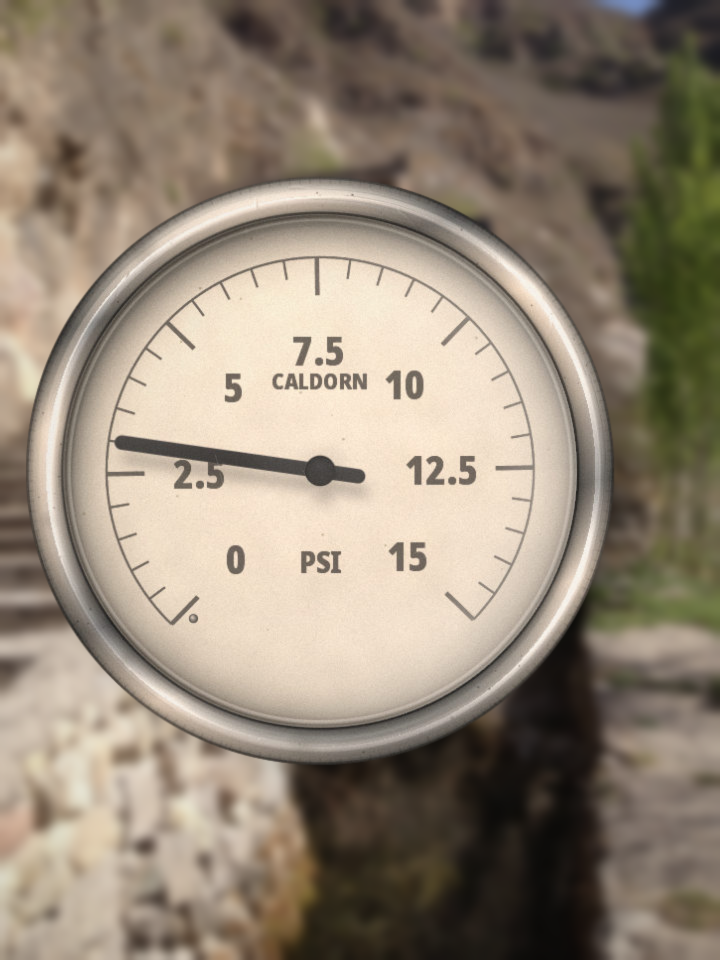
3 psi
